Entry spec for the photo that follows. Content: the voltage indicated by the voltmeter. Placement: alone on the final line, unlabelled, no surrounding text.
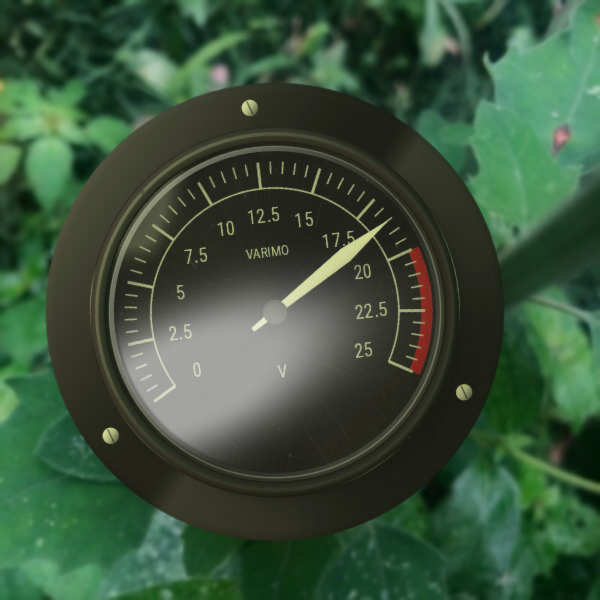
18.5 V
